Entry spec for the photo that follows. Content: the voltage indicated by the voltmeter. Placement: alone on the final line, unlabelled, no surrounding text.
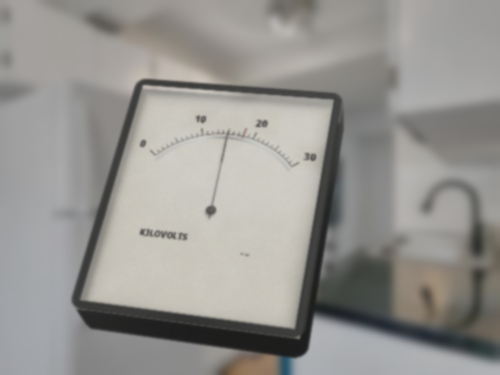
15 kV
